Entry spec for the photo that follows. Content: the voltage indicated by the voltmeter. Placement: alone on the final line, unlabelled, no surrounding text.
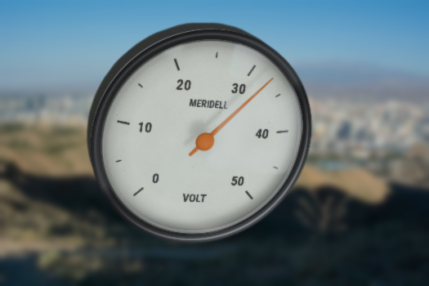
32.5 V
